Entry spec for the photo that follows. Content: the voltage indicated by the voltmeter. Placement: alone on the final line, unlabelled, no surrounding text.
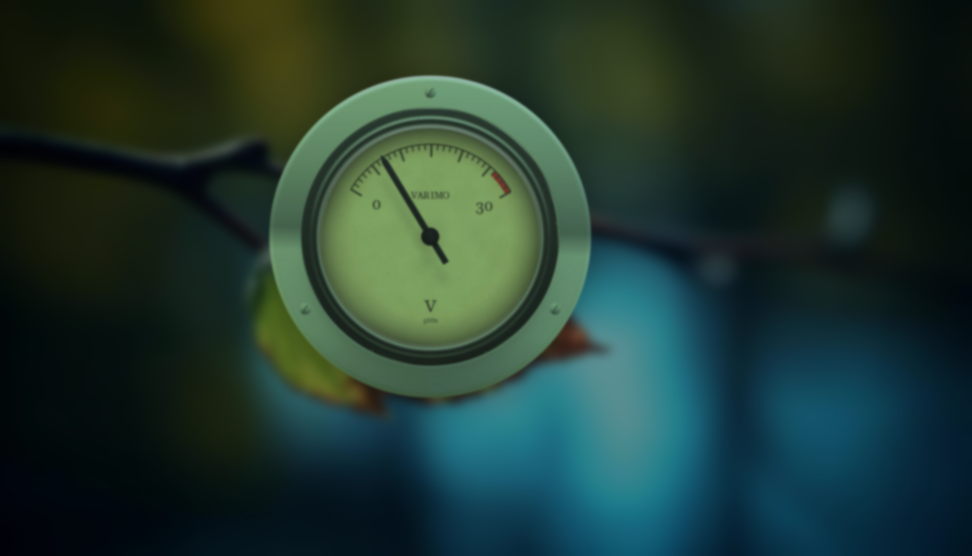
7 V
